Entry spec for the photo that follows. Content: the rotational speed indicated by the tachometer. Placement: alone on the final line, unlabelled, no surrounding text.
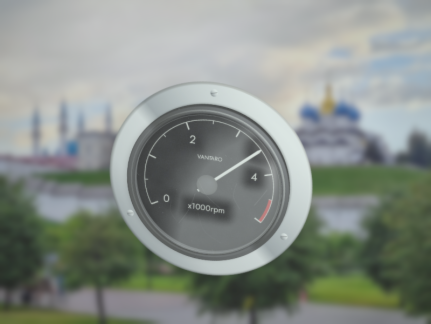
3500 rpm
